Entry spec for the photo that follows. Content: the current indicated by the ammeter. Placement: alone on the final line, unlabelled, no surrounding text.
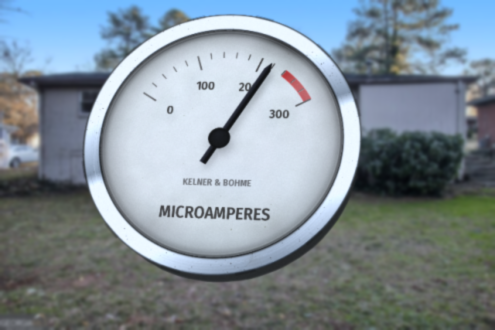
220 µA
